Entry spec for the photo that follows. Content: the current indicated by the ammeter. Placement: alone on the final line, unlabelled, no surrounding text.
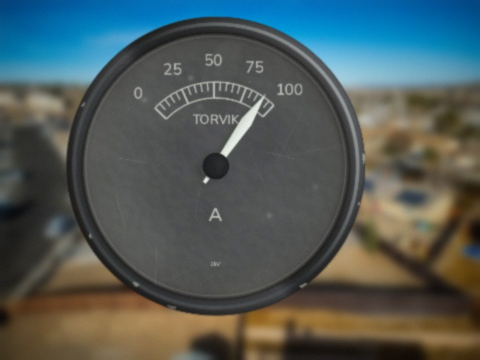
90 A
